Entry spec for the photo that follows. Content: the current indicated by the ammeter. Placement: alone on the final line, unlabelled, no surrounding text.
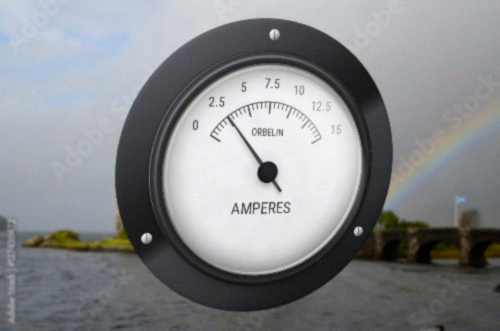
2.5 A
